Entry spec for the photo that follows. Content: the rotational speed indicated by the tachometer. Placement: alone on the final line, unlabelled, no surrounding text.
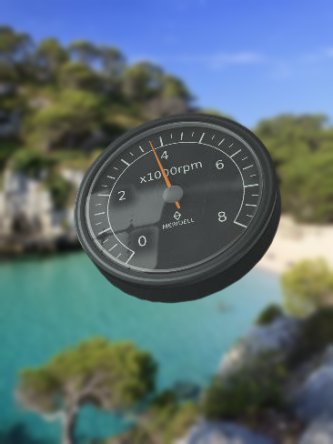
3750 rpm
